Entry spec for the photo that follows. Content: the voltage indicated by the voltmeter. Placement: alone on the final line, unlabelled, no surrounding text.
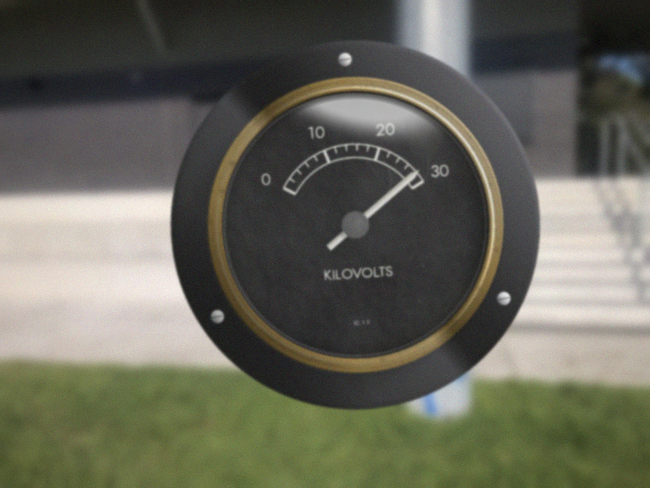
28 kV
